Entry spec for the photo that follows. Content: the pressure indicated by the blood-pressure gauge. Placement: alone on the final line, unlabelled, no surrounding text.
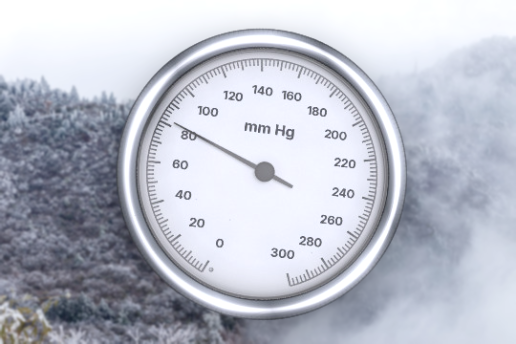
82 mmHg
